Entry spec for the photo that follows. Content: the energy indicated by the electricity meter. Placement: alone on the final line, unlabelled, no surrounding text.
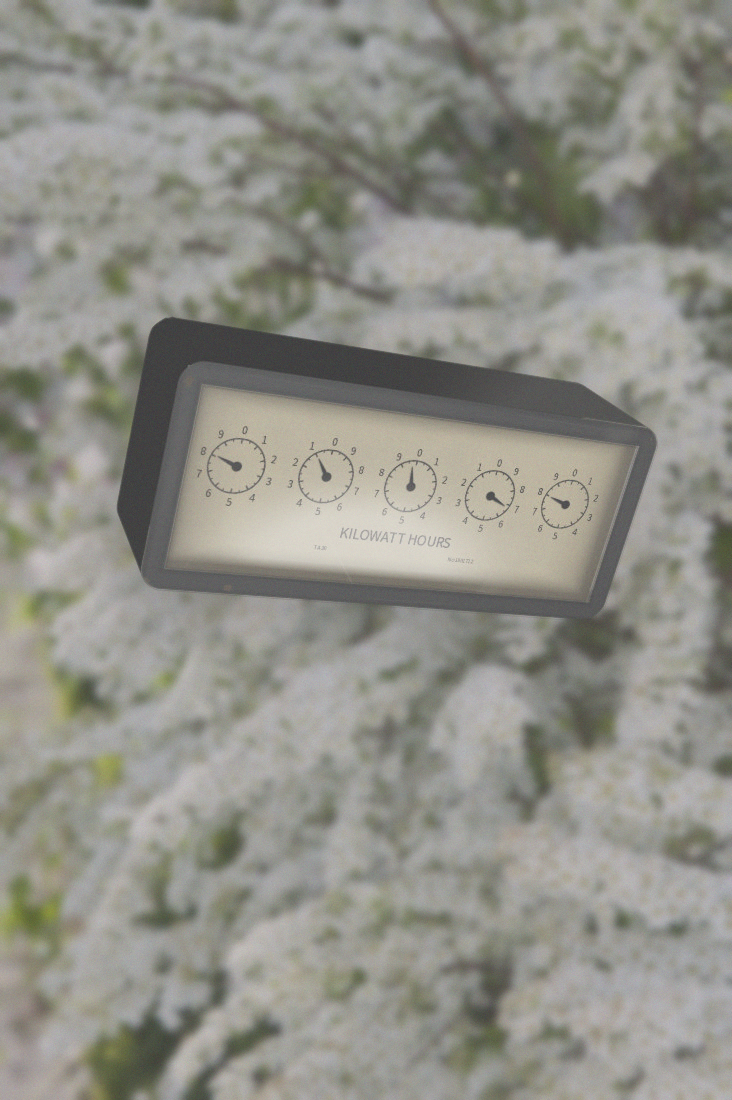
80968 kWh
